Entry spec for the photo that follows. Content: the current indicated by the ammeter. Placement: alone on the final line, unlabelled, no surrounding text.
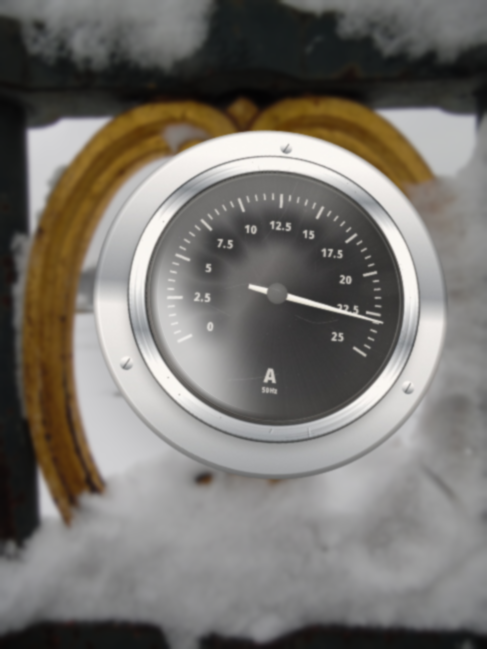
23 A
